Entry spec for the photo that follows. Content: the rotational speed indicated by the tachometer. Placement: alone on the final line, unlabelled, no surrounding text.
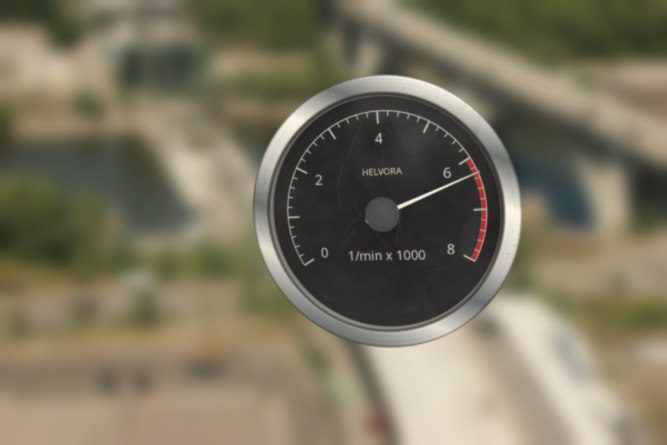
6300 rpm
